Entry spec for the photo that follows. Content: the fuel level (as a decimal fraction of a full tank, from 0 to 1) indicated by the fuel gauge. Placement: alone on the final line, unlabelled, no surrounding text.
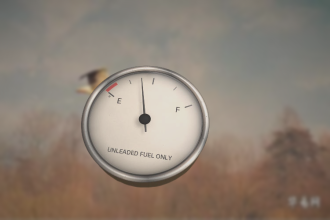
0.375
